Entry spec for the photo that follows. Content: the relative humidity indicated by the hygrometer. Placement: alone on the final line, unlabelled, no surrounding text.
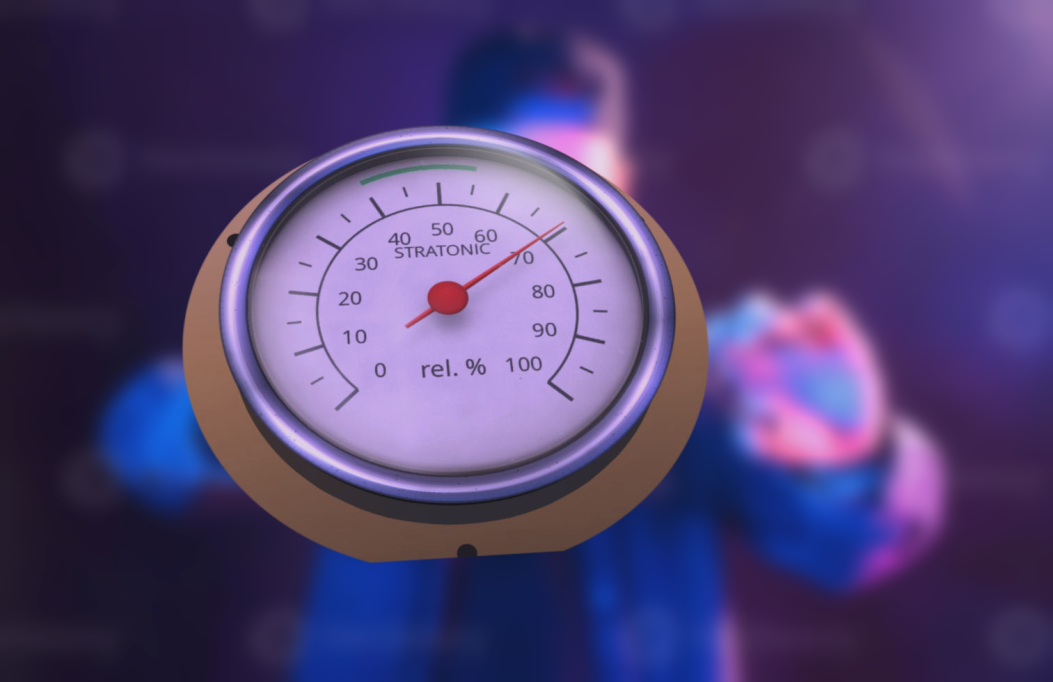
70 %
